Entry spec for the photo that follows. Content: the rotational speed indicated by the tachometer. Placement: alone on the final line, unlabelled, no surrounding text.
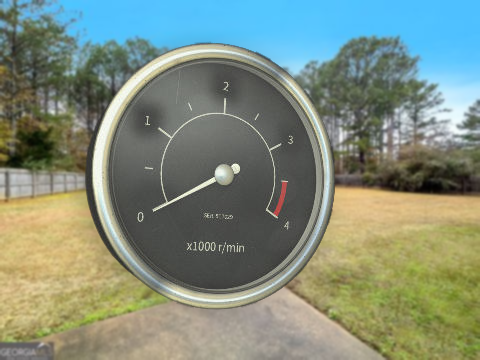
0 rpm
